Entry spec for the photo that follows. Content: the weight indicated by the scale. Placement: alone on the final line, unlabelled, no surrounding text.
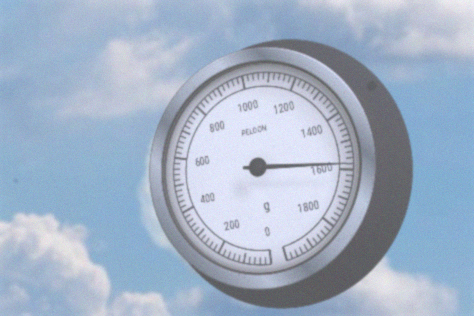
1580 g
